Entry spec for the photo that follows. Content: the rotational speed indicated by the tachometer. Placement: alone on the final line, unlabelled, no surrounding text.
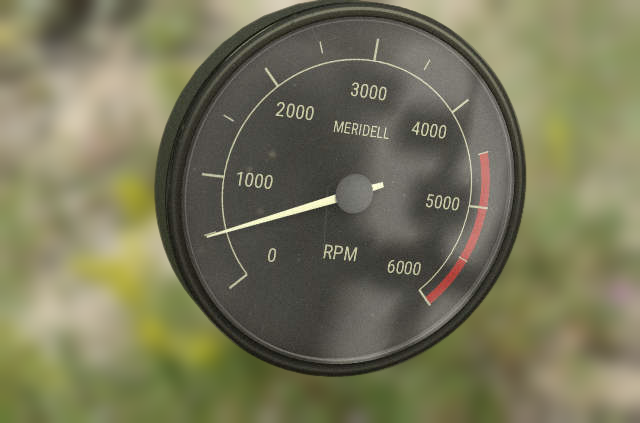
500 rpm
